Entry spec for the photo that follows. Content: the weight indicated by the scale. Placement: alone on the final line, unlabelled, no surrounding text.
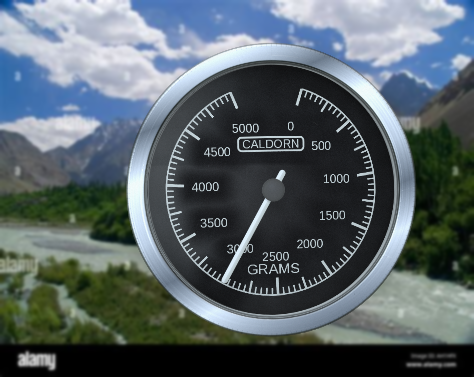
3000 g
